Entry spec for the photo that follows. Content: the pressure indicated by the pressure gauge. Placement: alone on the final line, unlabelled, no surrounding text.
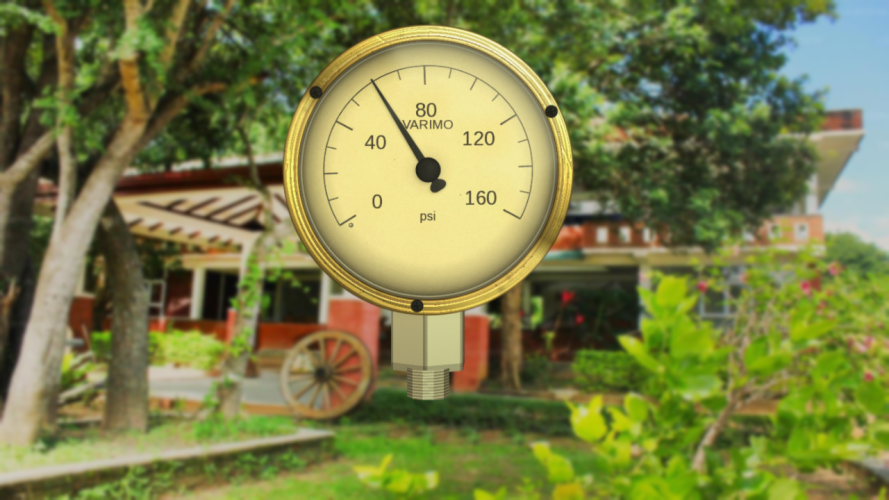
60 psi
